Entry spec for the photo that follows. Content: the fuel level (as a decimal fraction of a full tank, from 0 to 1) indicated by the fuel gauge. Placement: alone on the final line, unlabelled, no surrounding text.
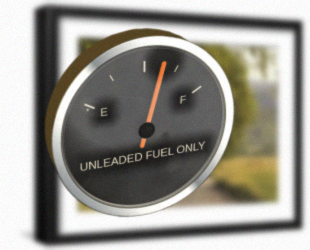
0.625
